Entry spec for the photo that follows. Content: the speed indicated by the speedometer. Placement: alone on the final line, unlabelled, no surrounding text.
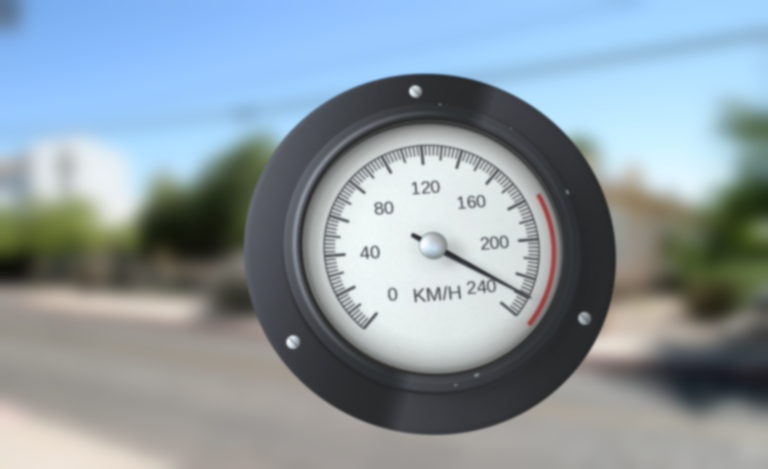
230 km/h
